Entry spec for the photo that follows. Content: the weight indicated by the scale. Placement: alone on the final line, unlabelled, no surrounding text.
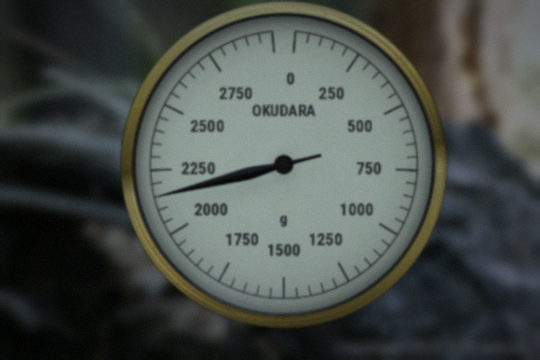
2150 g
